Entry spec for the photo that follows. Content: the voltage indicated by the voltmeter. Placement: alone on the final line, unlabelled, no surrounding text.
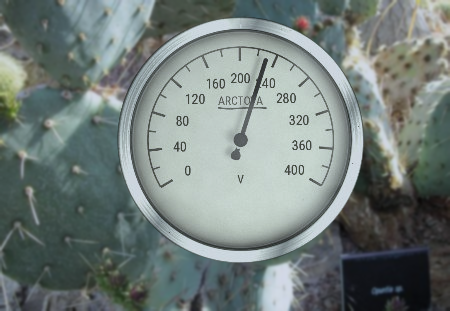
230 V
